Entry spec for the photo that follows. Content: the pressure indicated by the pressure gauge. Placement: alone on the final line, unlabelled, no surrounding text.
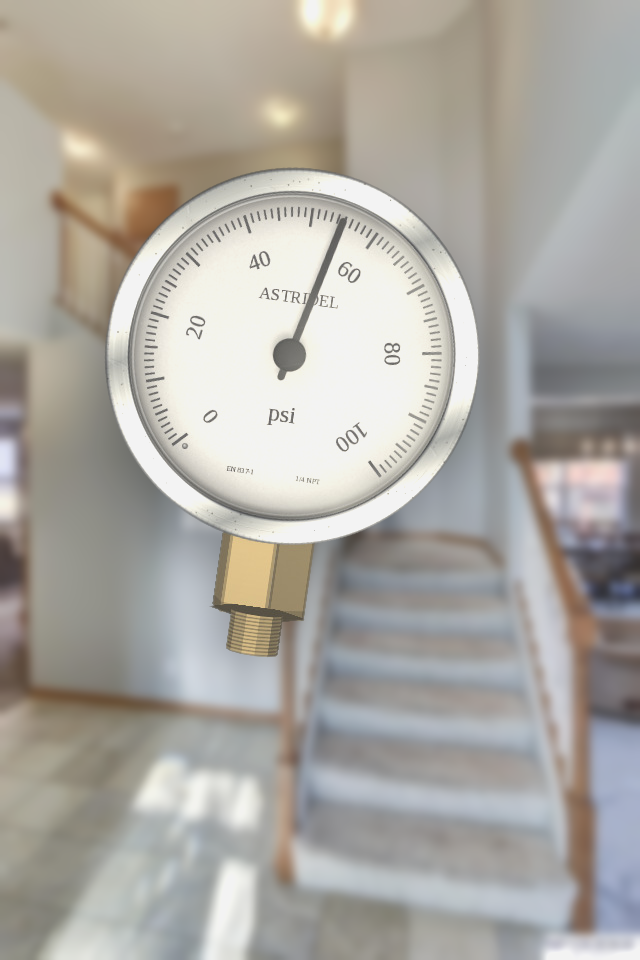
55 psi
